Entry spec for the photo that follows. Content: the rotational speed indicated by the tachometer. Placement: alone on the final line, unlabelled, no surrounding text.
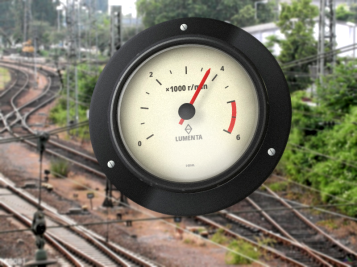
3750 rpm
